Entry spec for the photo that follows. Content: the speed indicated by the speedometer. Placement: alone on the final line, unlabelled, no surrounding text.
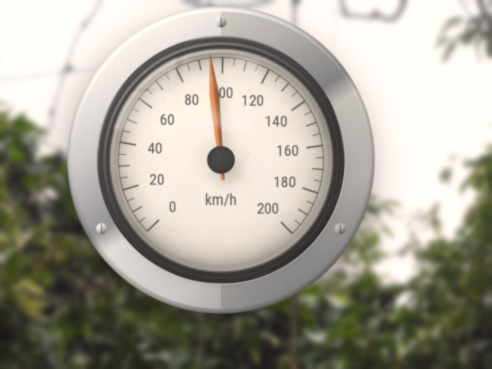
95 km/h
